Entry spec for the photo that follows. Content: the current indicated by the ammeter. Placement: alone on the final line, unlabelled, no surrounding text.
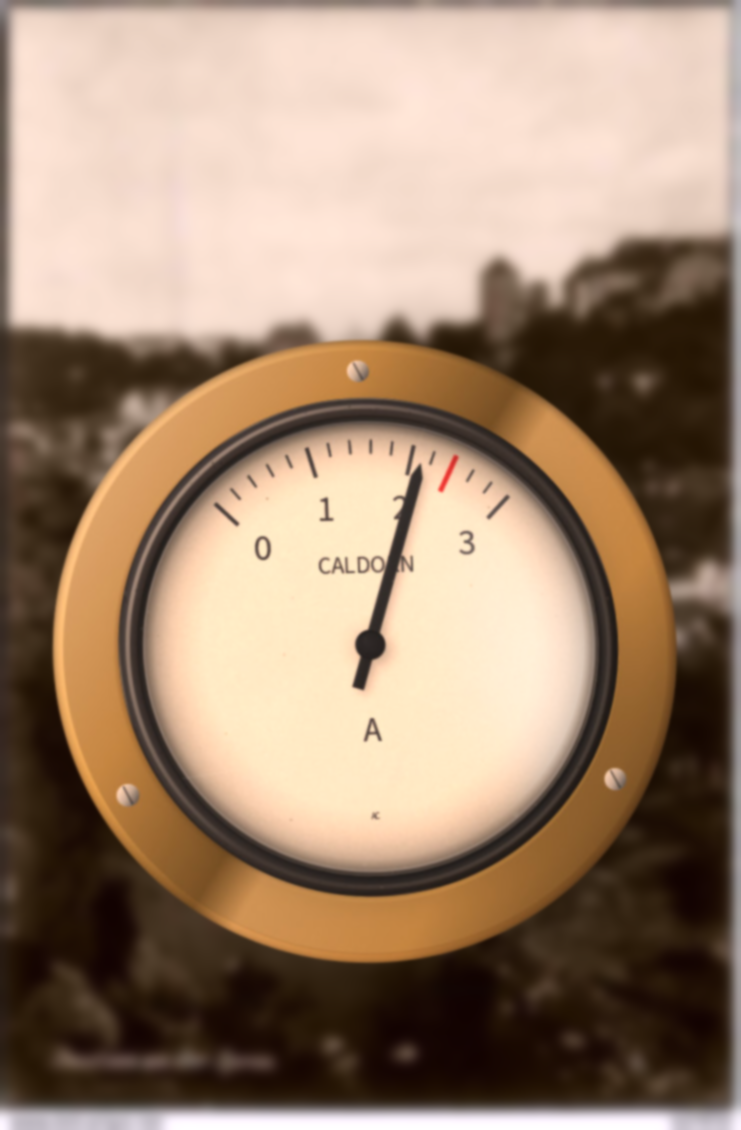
2.1 A
